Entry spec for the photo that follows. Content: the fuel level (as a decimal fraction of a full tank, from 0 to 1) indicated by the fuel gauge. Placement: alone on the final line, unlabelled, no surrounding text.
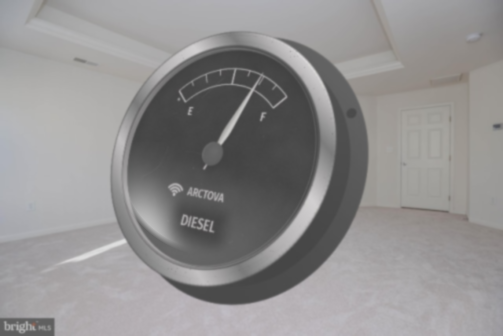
0.75
